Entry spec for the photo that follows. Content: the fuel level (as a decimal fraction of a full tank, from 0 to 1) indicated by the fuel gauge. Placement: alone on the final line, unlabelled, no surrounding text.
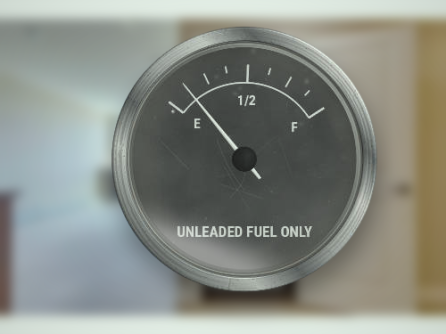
0.125
